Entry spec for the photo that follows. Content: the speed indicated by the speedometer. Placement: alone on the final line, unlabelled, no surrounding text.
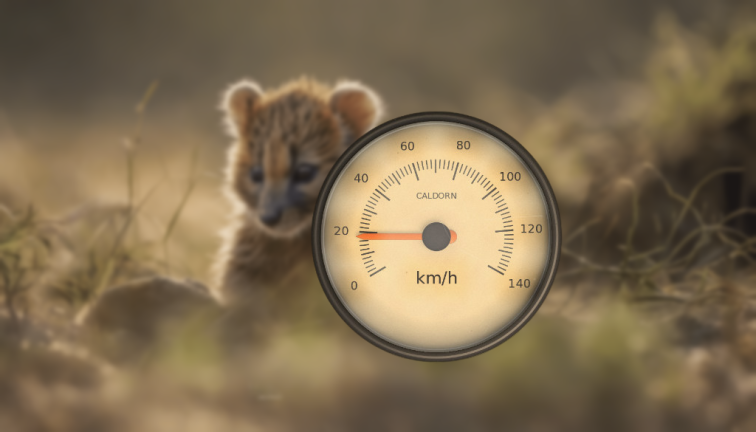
18 km/h
